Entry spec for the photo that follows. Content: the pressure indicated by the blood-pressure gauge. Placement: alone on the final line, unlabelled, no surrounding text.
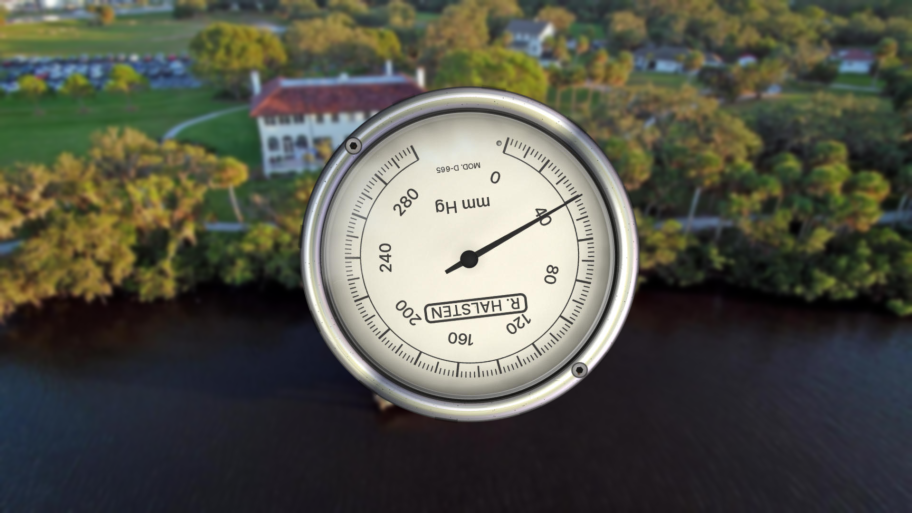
40 mmHg
